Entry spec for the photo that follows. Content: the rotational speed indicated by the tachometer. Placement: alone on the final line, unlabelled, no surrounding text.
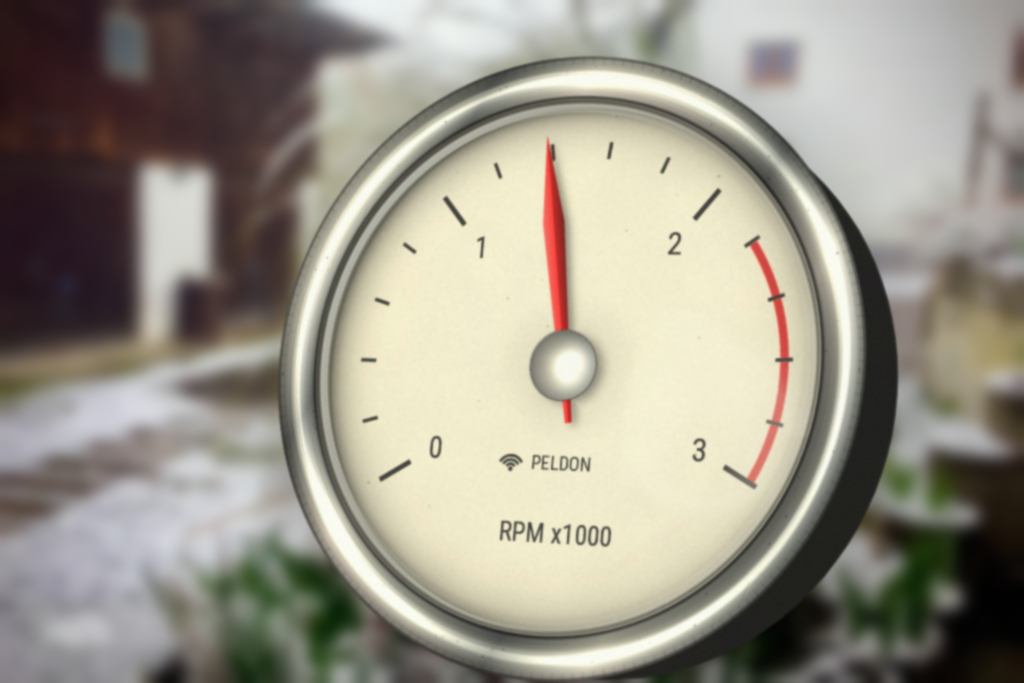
1400 rpm
